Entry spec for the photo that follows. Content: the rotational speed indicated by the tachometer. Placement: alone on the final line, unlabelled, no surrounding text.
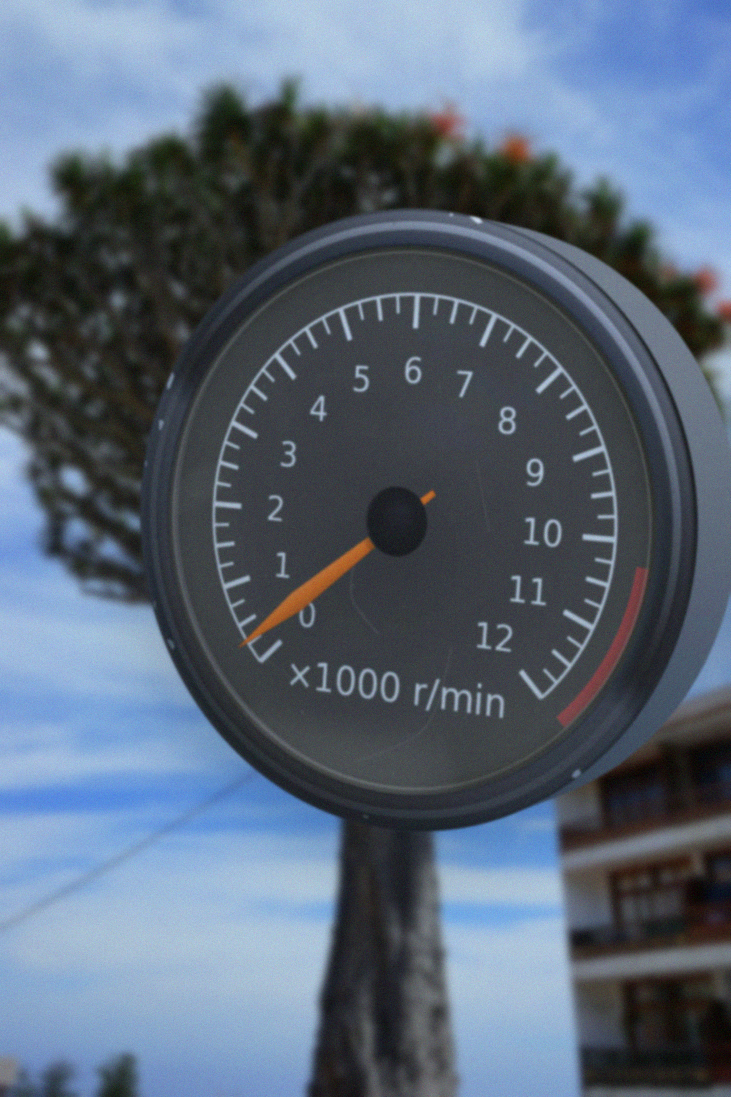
250 rpm
